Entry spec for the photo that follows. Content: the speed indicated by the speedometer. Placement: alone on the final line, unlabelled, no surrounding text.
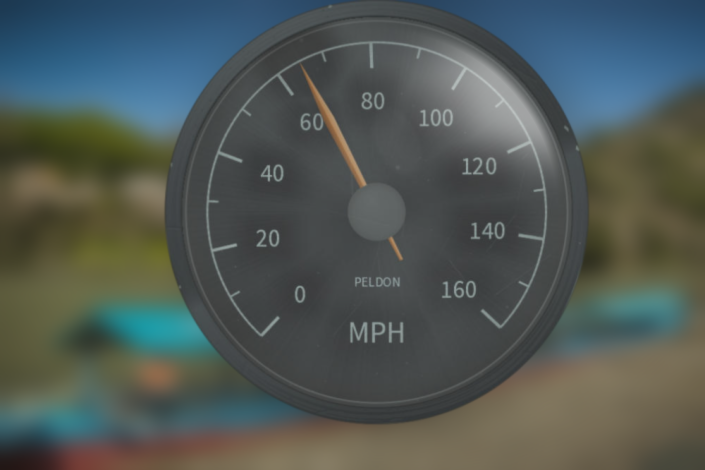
65 mph
